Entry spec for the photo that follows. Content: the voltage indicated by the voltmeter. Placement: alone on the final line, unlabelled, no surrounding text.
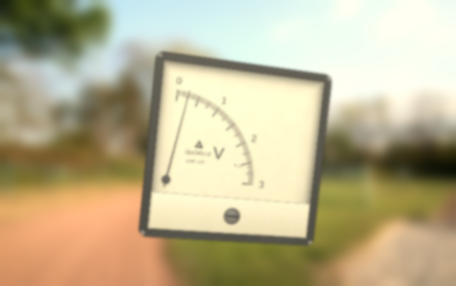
0.25 V
